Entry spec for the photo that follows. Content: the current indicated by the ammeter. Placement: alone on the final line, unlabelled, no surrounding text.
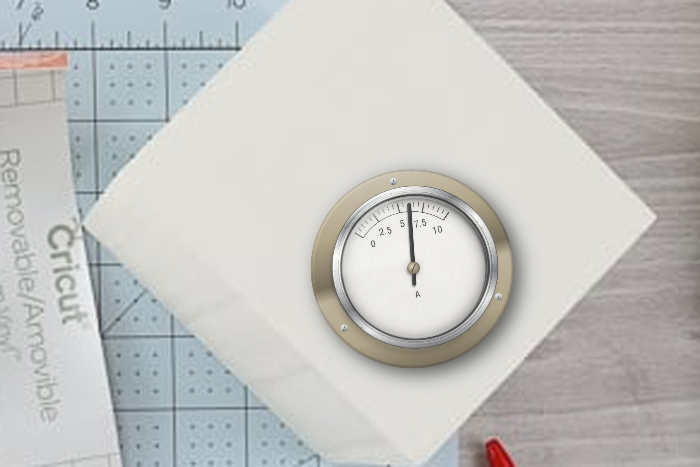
6 A
